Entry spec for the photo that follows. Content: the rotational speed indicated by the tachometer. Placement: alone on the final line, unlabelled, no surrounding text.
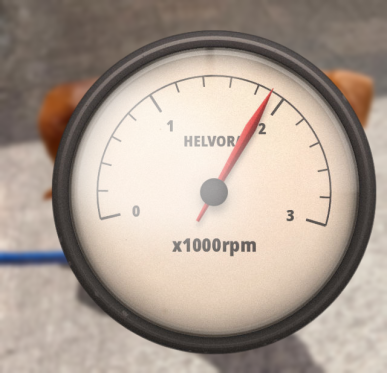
1900 rpm
